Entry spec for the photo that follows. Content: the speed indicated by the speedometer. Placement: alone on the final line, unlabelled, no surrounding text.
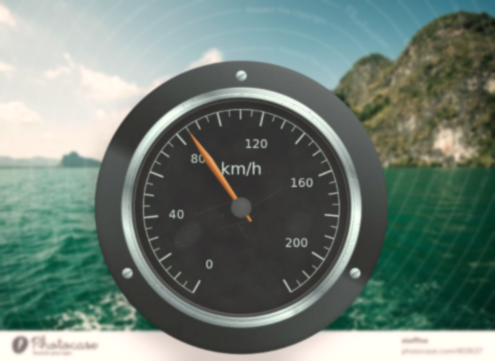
85 km/h
